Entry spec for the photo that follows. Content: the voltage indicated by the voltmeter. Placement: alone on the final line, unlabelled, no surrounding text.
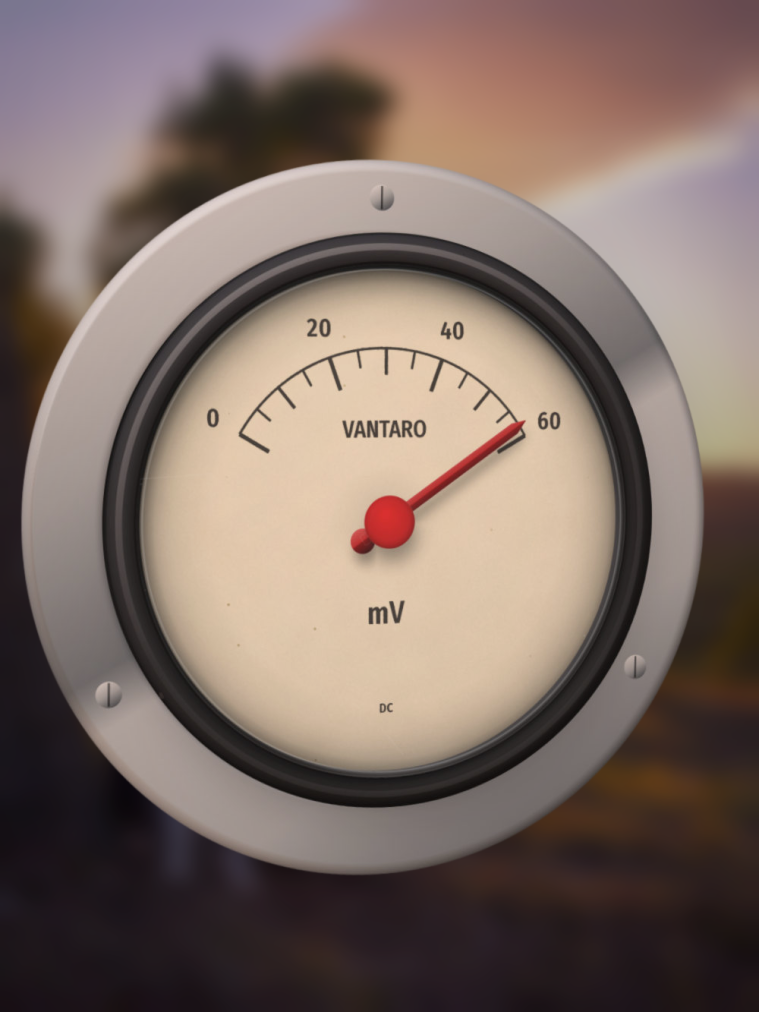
57.5 mV
